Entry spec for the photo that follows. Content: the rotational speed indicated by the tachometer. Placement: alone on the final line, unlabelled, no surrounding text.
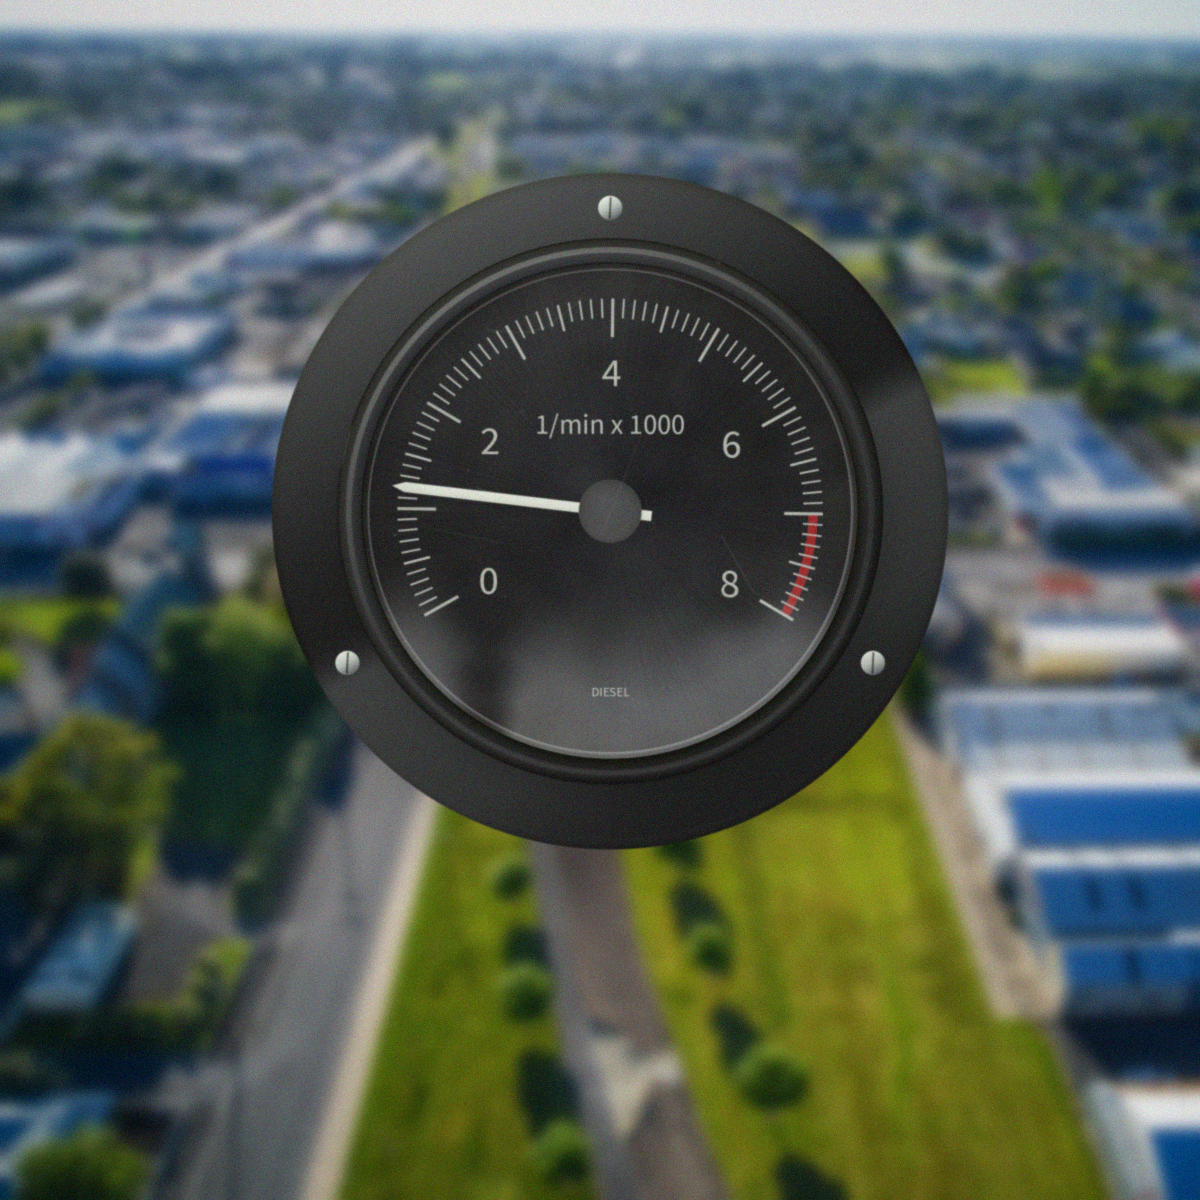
1200 rpm
